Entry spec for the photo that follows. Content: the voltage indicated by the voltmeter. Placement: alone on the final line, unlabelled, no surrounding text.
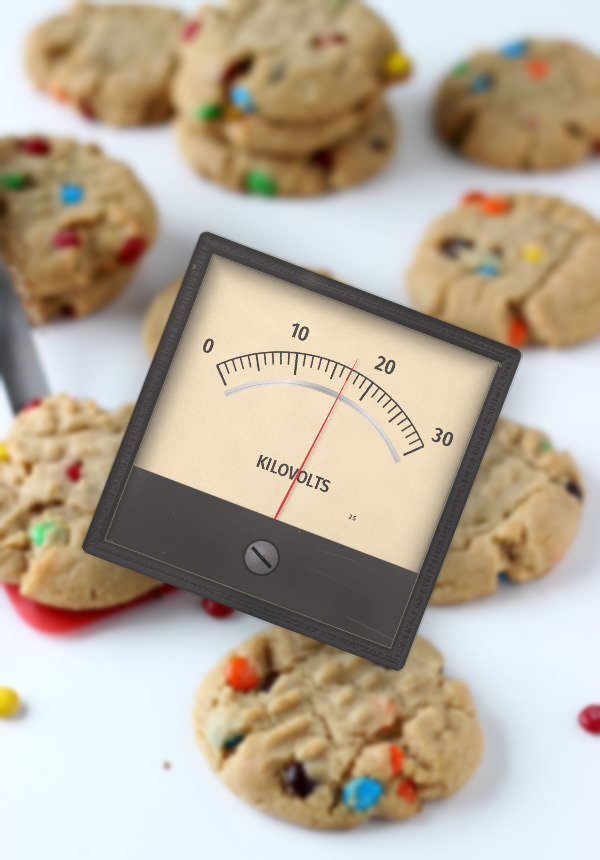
17 kV
